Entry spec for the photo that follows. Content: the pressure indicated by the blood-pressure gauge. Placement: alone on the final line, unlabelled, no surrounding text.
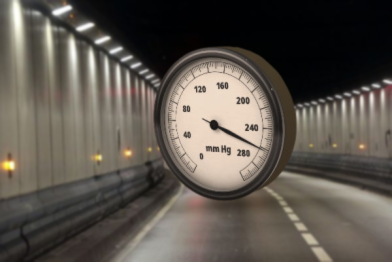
260 mmHg
